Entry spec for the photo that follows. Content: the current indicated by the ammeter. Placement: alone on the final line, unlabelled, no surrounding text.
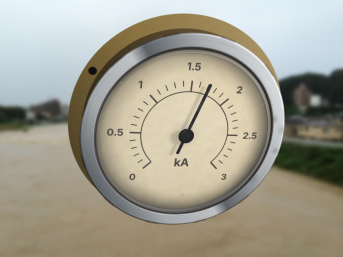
1.7 kA
